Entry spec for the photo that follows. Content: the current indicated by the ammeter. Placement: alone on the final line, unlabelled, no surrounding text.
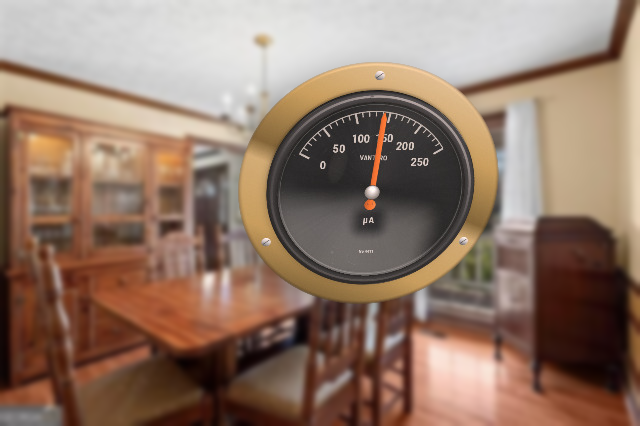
140 µA
